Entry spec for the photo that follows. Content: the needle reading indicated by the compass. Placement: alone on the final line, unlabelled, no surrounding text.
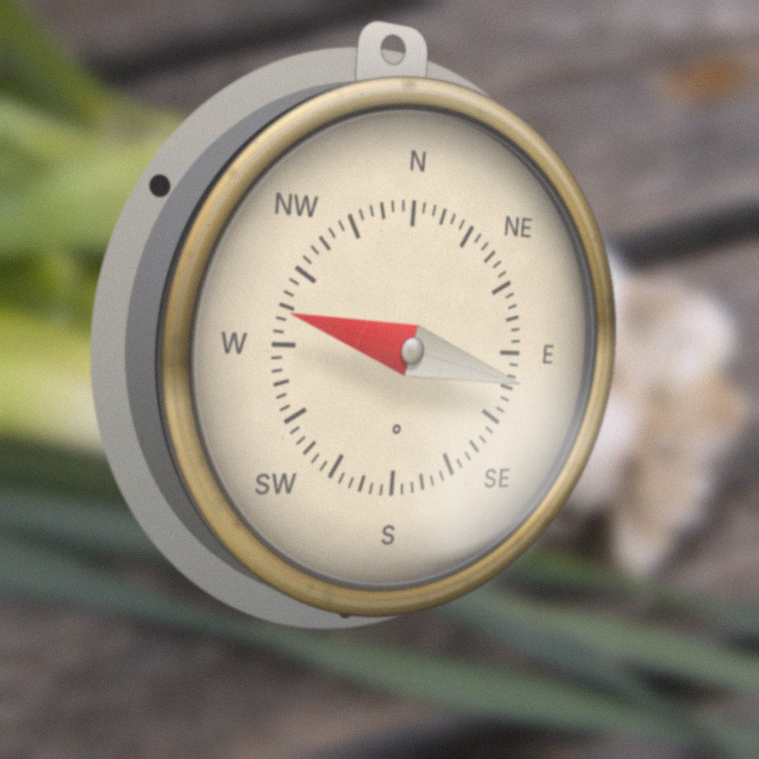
282.5 °
